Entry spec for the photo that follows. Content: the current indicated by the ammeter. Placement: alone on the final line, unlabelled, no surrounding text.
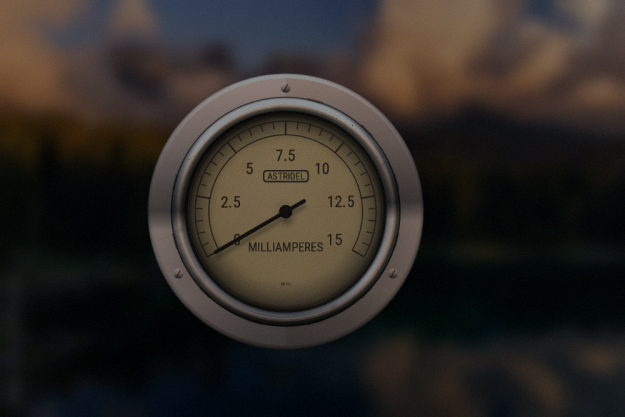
0 mA
